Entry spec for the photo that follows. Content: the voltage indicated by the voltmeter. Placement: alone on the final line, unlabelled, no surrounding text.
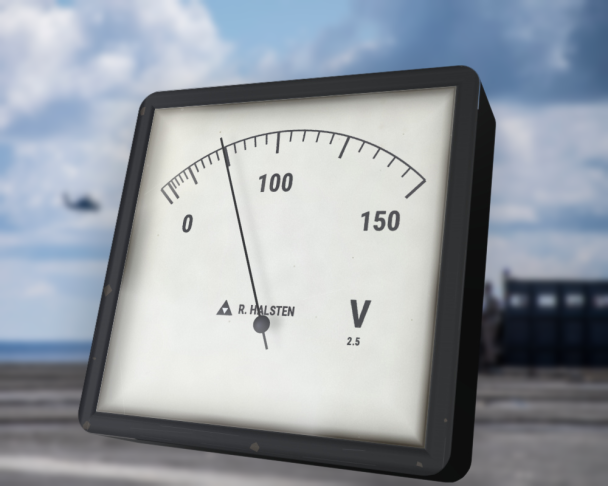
75 V
